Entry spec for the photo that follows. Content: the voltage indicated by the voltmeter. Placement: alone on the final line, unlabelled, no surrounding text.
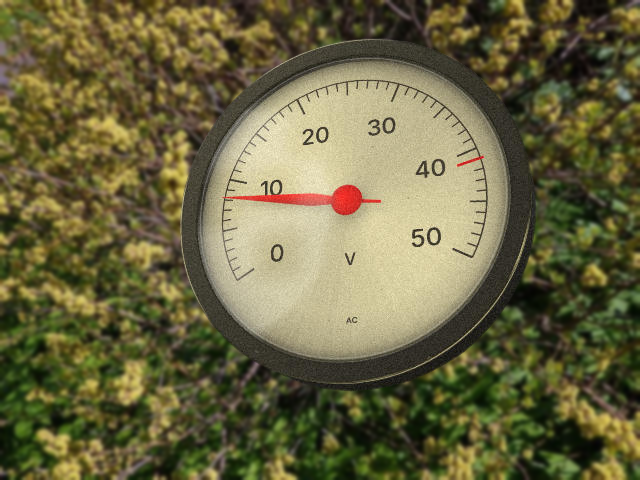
8 V
